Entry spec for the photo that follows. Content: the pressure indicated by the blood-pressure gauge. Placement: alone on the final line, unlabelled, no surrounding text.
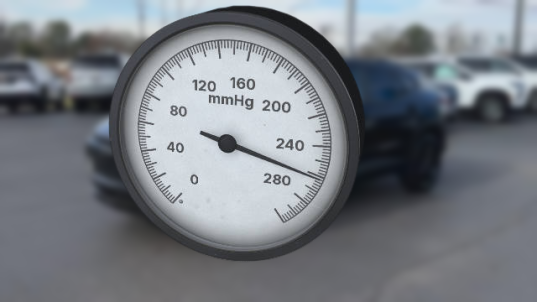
260 mmHg
